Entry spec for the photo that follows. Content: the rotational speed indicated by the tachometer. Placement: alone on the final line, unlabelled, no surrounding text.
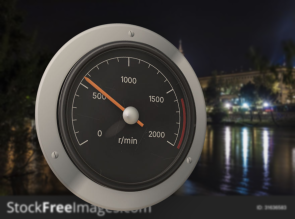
550 rpm
